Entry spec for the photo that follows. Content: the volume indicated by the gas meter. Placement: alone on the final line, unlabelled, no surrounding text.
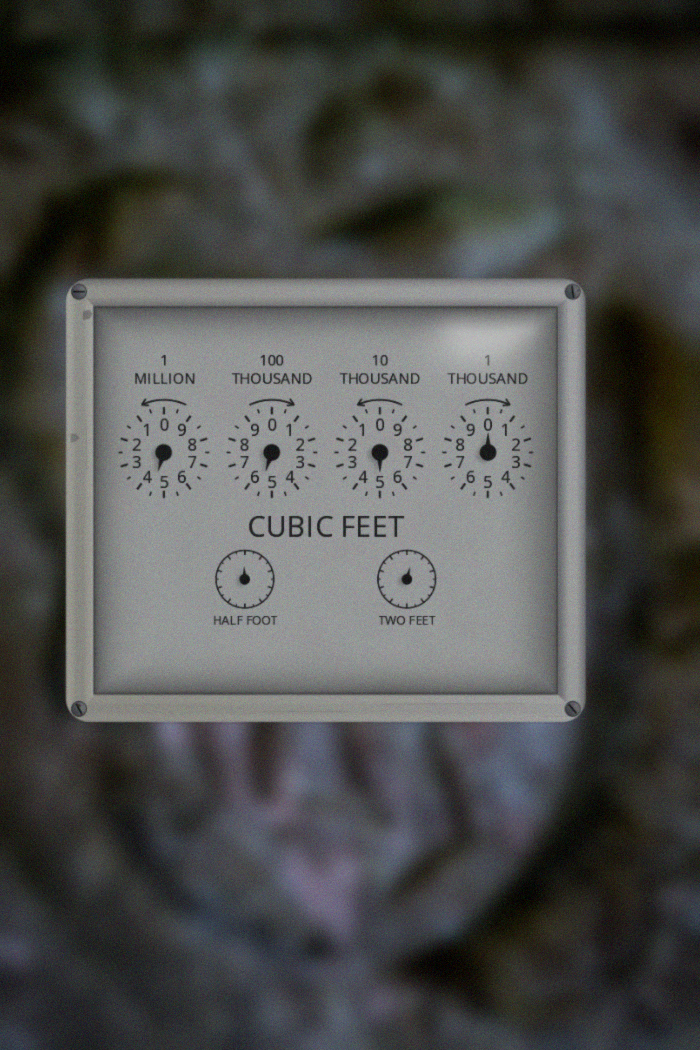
455000 ft³
